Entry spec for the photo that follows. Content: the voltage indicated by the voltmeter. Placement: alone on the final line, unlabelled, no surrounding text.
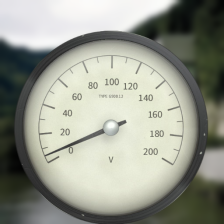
5 V
